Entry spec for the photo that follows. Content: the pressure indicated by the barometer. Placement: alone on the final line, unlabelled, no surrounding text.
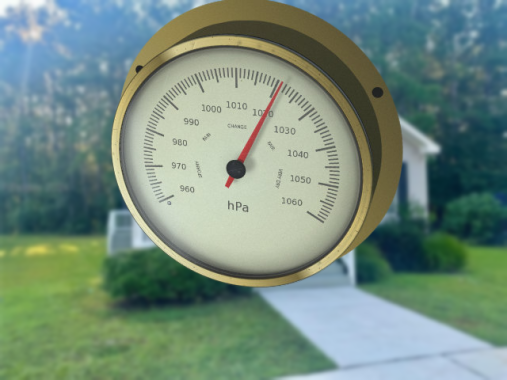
1021 hPa
